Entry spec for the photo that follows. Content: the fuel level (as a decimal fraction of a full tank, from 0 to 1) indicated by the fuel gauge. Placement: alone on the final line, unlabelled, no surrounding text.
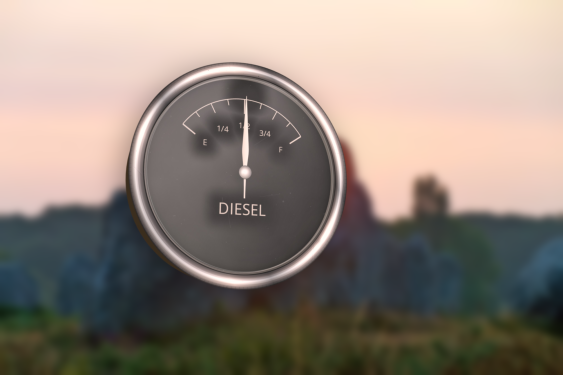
0.5
